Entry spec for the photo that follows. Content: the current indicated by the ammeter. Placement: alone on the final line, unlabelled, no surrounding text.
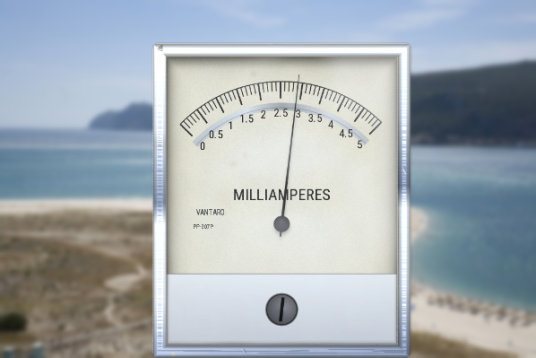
2.9 mA
